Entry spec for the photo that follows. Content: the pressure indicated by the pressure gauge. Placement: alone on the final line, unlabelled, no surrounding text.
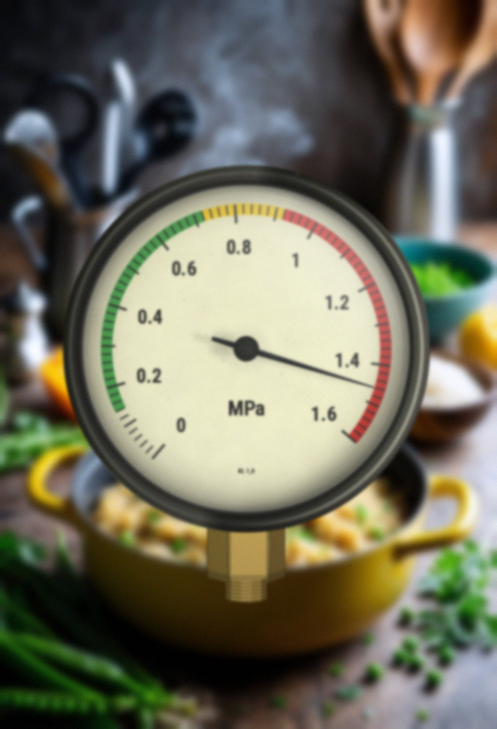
1.46 MPa
